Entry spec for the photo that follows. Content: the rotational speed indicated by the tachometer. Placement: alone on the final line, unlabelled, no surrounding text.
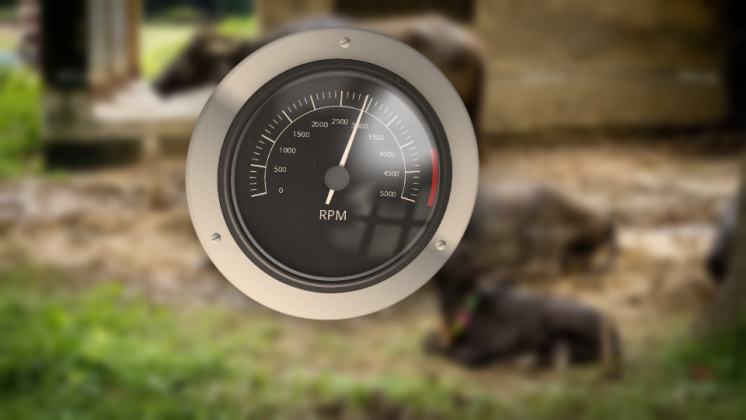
2900 rpm
